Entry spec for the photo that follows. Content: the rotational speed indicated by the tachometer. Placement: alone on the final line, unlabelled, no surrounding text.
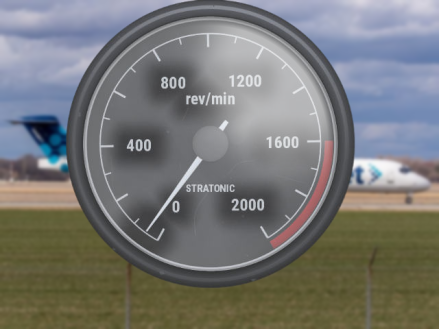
50 rpm
